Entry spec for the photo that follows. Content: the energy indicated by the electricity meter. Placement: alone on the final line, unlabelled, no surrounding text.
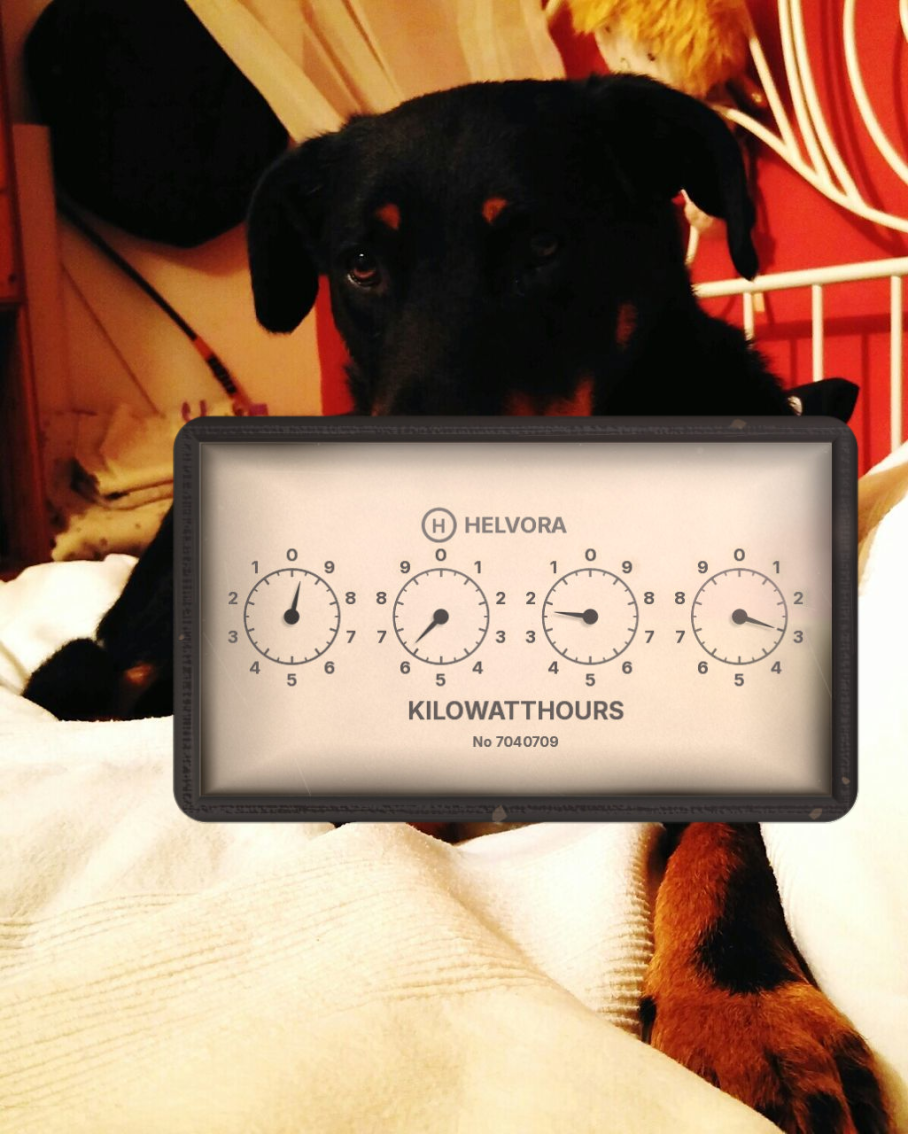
9623 kWh
